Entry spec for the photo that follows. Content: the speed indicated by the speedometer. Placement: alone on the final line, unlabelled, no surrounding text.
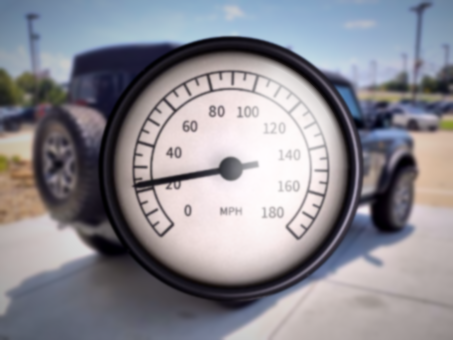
22.5 mph
